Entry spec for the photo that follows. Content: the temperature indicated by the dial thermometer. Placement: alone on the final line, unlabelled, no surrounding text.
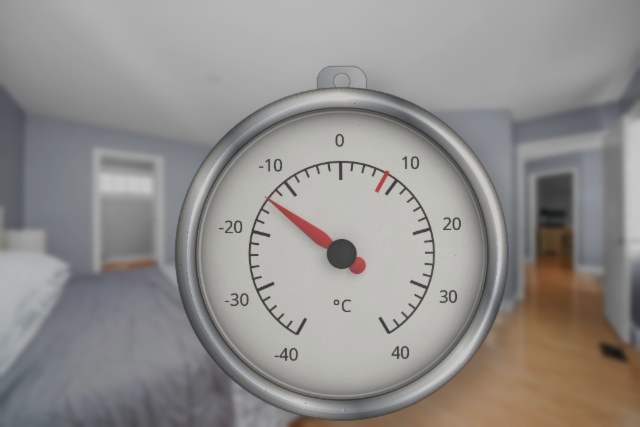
-14 °C
